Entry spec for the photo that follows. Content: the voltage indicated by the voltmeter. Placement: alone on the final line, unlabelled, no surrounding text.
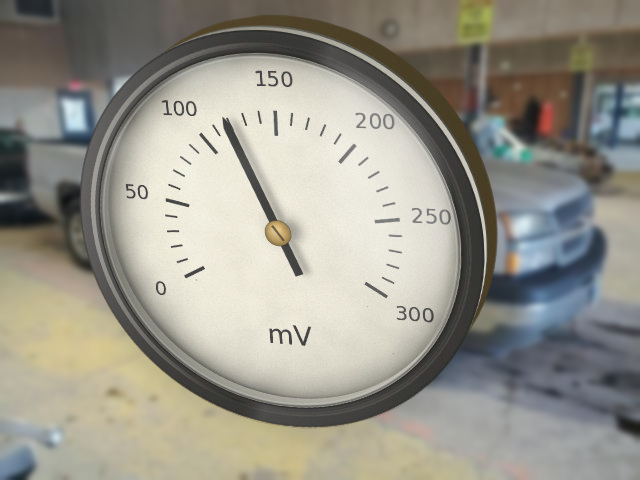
120 mV
